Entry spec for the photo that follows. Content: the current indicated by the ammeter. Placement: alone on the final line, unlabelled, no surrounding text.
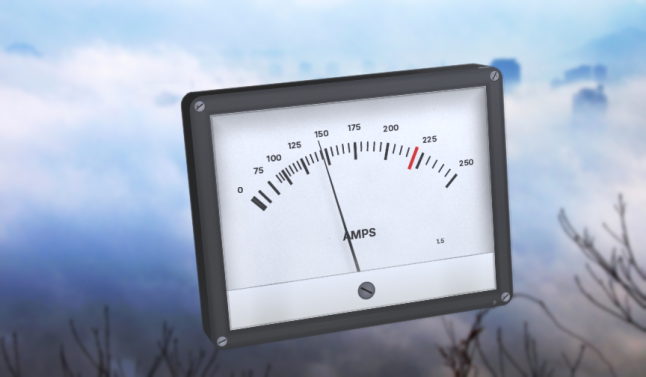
145 A
